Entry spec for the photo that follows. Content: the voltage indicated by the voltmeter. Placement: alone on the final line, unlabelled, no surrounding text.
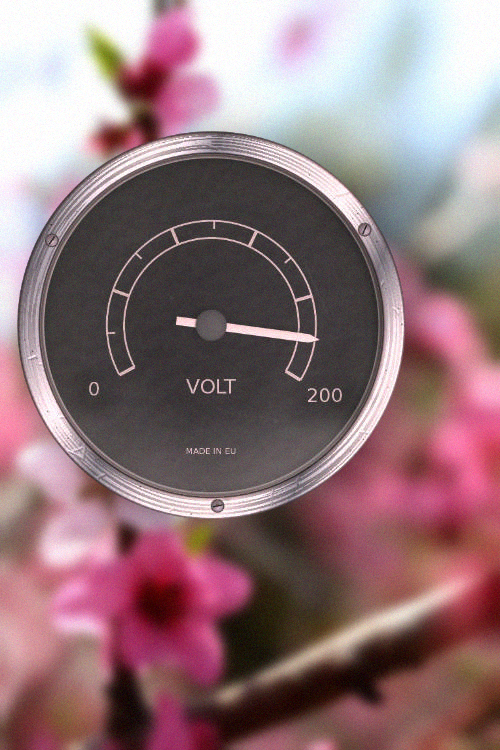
180 V
